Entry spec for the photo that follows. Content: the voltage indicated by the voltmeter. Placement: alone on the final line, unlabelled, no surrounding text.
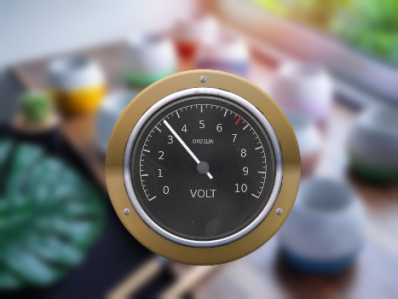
3.4 V
